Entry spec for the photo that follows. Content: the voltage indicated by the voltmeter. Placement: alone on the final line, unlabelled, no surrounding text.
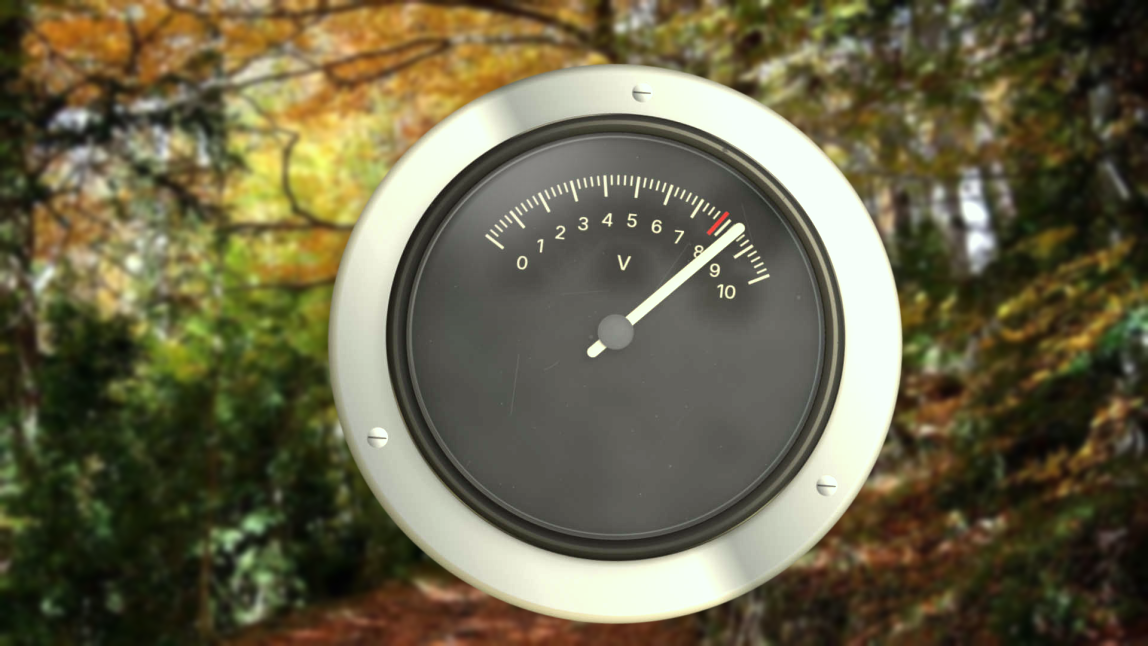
8.4 V
